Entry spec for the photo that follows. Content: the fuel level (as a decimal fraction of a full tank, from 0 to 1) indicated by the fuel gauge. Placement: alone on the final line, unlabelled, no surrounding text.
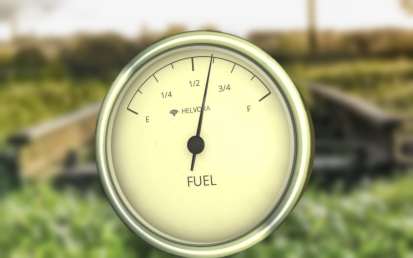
0.625
